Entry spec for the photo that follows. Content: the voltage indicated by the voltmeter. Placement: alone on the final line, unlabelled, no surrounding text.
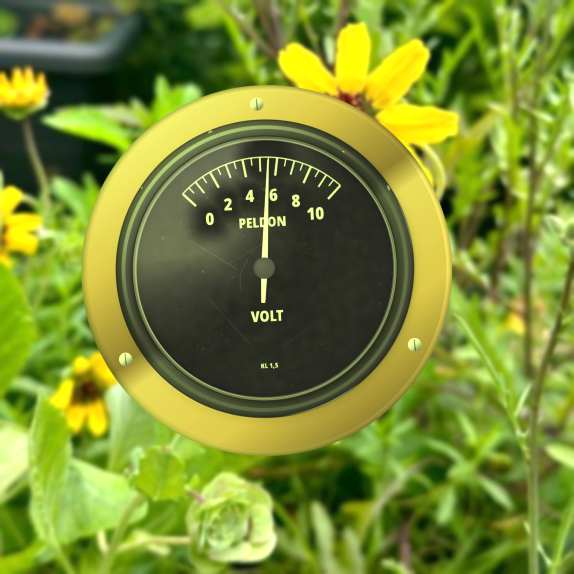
5.5 V
